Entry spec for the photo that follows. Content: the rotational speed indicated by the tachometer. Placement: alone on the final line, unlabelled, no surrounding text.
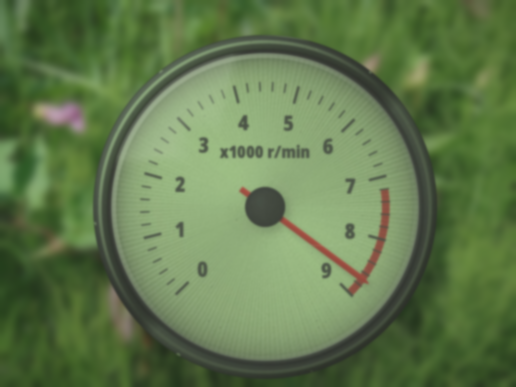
8700 rpm
